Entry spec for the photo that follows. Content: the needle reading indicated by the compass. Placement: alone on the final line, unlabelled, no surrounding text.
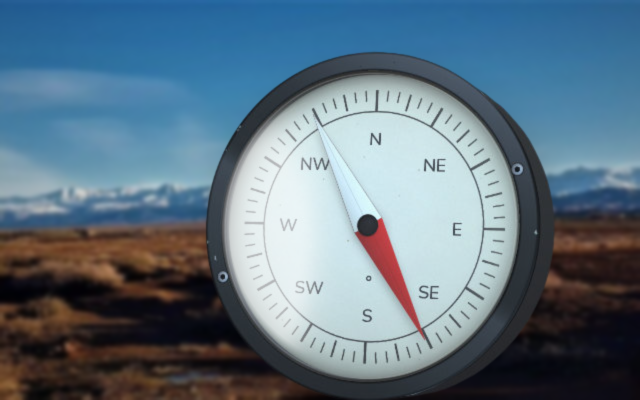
150 °
